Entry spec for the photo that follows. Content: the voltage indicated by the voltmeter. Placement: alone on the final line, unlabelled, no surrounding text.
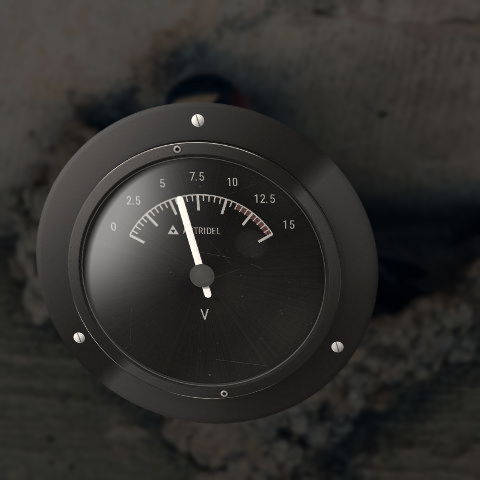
6 V
